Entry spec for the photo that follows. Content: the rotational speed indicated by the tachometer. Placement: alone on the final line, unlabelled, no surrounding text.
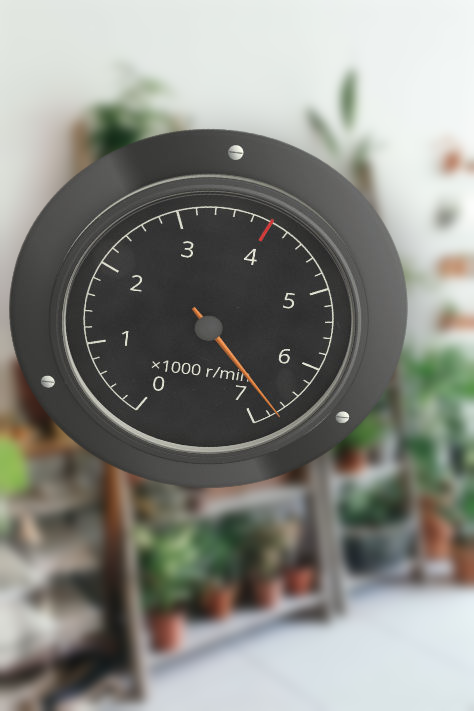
6700 rpm
